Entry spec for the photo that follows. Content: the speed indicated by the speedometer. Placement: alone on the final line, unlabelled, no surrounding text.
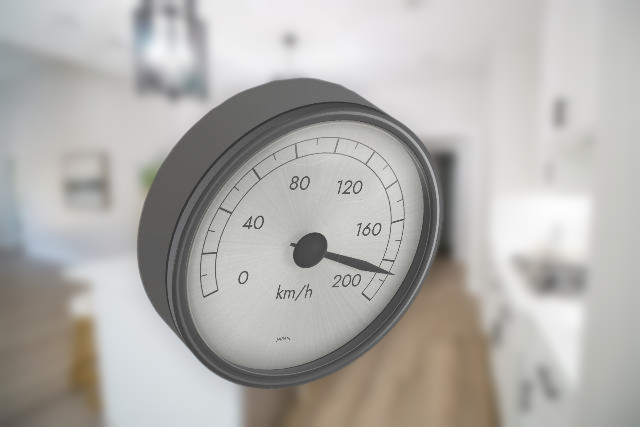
185 km/h
